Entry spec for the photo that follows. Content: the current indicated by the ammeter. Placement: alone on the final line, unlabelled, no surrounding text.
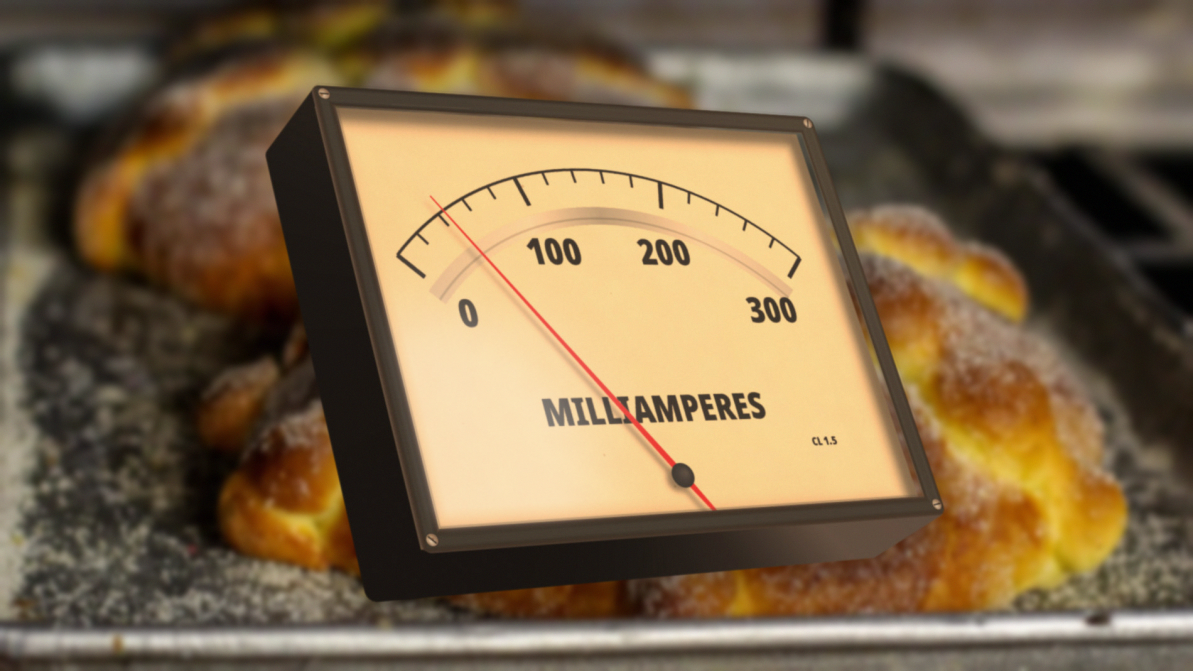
40 mA
